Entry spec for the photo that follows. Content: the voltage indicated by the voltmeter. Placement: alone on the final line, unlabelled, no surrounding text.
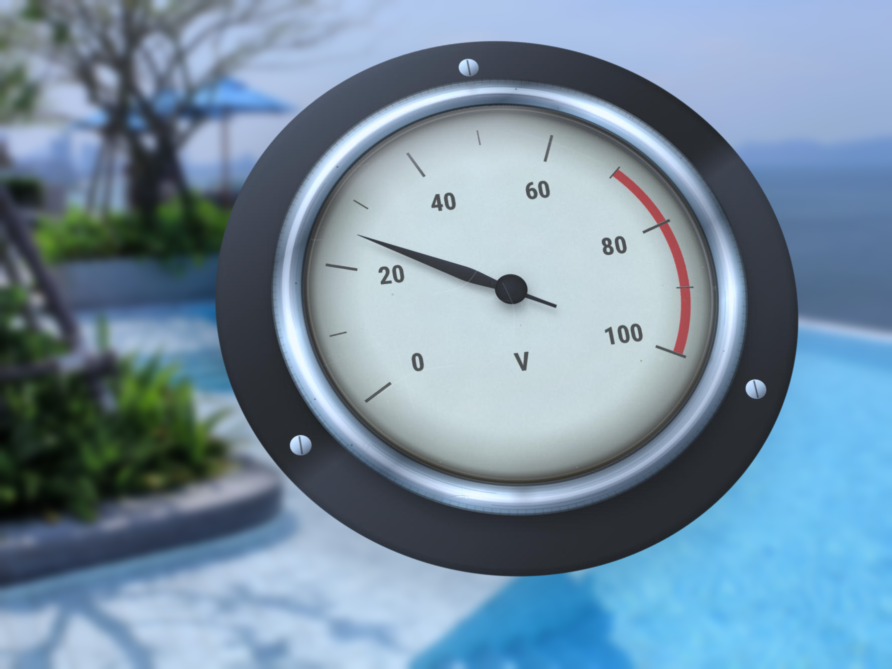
25 V
